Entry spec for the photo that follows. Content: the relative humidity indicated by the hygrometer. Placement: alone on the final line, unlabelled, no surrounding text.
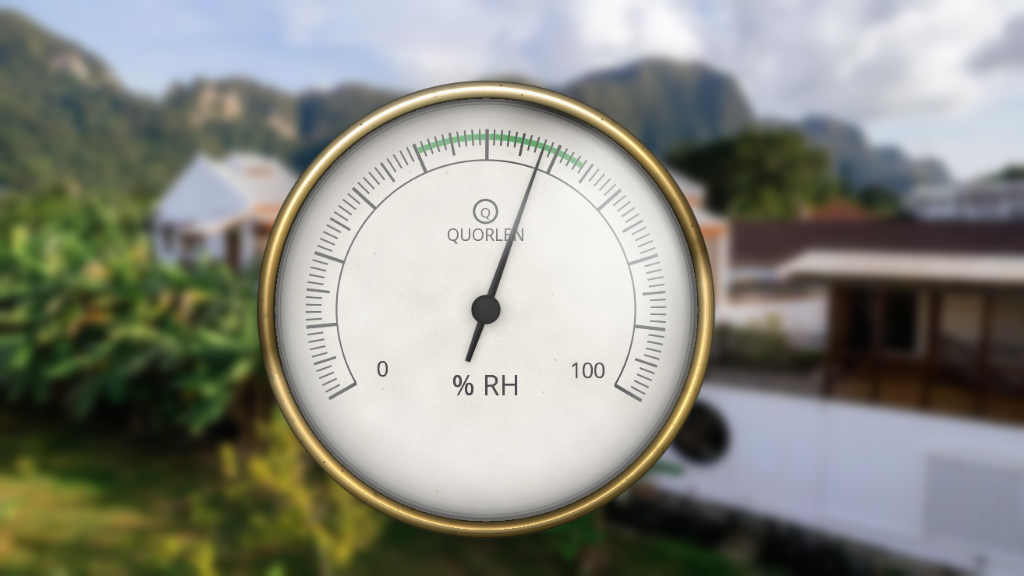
58 %
